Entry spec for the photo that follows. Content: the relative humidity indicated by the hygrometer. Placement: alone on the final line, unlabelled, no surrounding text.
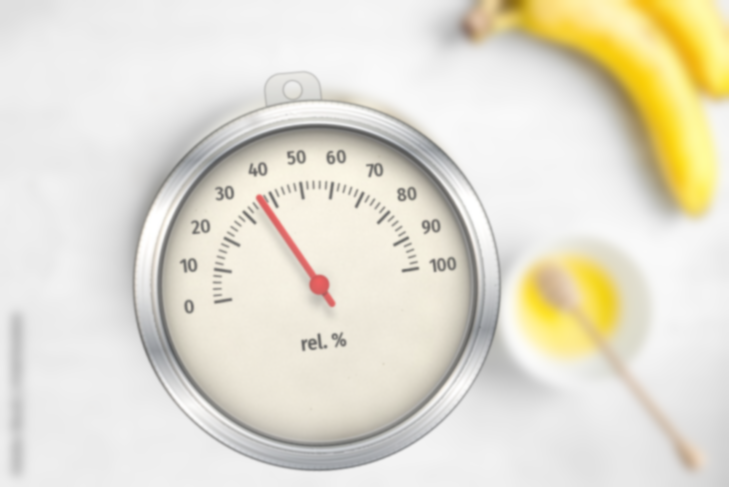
36 %
